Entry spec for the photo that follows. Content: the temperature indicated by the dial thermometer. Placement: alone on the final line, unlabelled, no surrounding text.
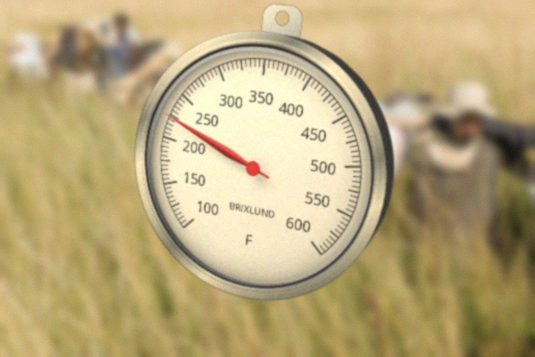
225 °F
